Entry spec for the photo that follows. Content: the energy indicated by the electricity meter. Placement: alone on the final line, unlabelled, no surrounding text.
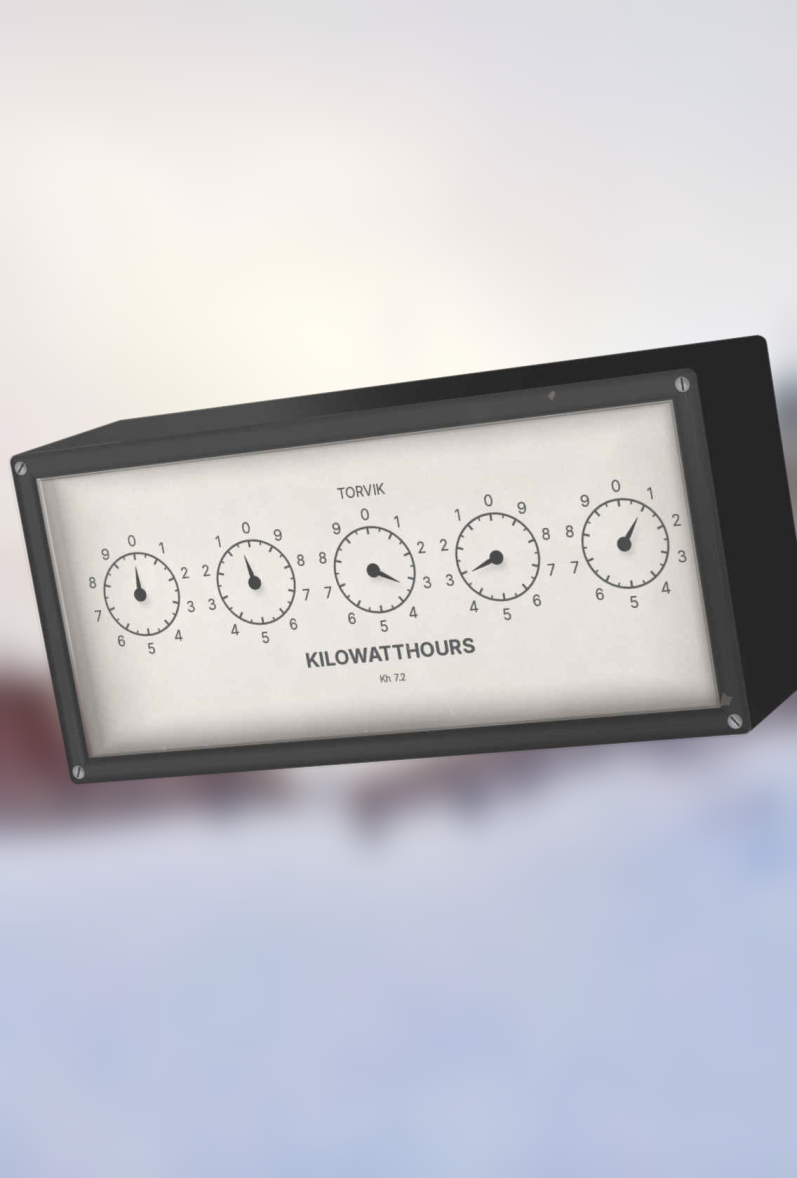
331 kWh
